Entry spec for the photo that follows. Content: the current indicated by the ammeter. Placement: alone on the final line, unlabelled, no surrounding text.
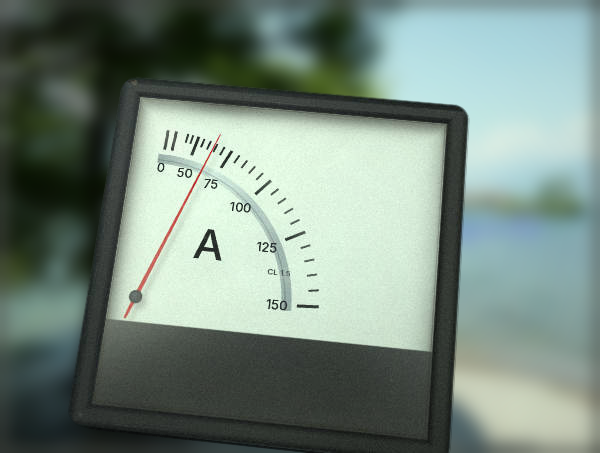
65 A
